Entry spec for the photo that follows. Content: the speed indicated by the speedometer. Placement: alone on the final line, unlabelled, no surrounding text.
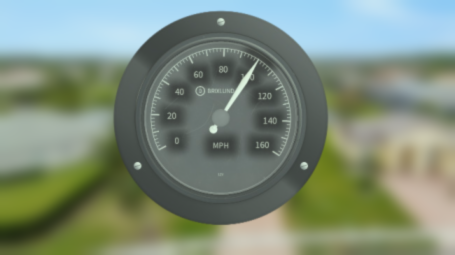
100 mph
